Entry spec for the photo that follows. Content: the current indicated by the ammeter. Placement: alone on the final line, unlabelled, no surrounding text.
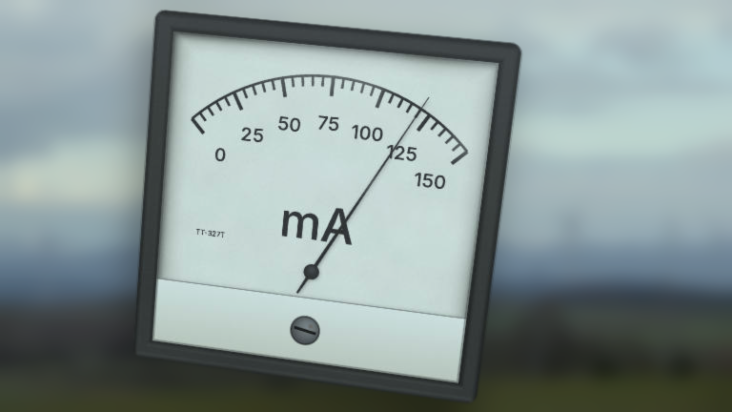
120 mA
